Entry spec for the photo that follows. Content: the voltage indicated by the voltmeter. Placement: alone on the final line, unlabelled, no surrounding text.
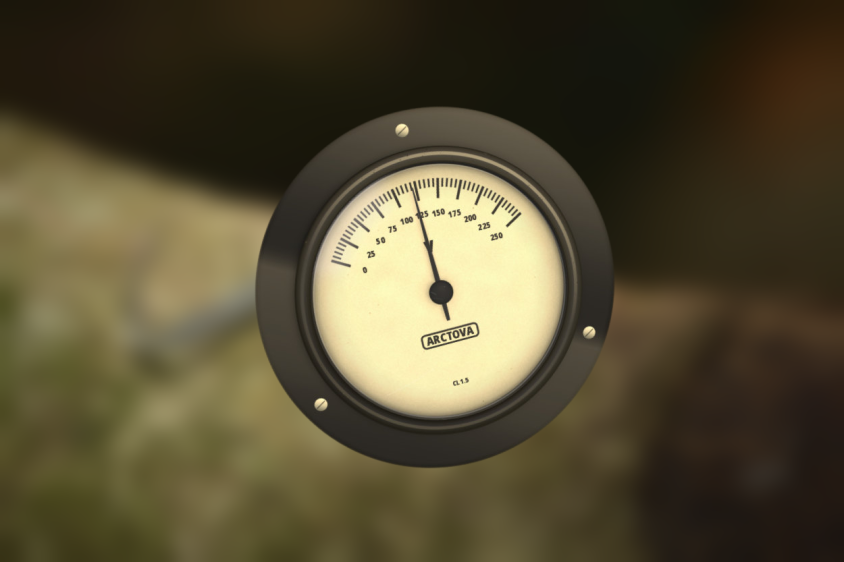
120 V
